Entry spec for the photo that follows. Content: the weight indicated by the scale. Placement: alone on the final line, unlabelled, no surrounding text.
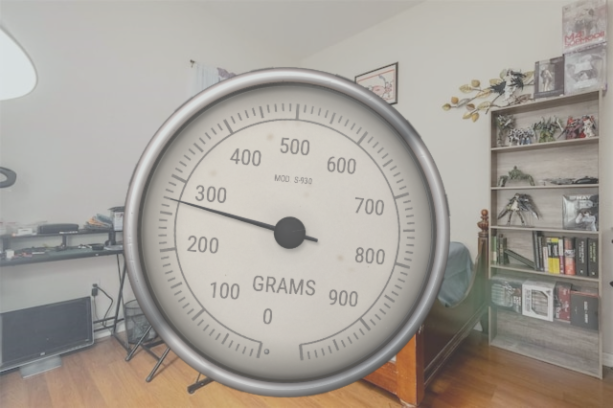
270 g
